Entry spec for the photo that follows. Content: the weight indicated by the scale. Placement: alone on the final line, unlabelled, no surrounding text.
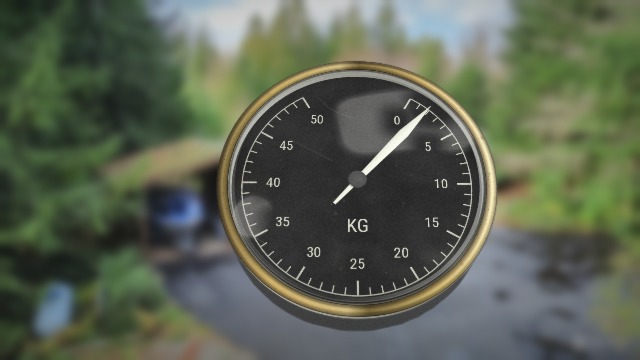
2 kg
